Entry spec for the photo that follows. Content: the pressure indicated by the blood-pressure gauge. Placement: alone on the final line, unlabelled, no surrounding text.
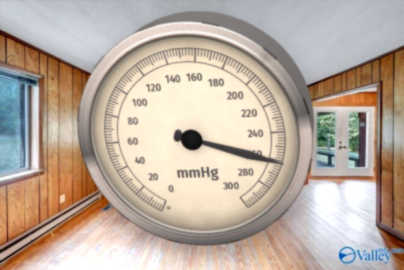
260 mmHg
